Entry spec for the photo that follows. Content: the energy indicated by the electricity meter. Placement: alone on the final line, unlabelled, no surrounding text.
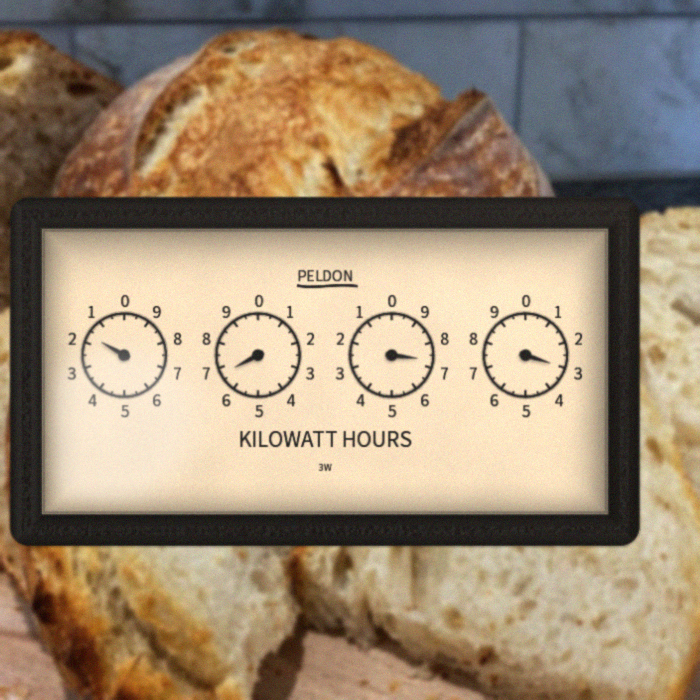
1673 kWh
